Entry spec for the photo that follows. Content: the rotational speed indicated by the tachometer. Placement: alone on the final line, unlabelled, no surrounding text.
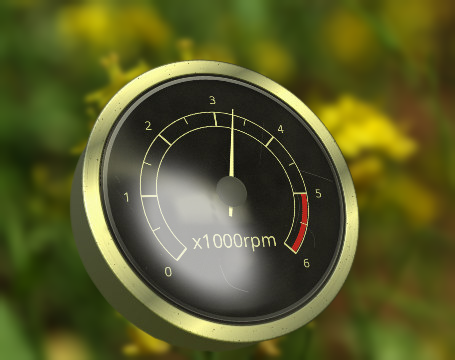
3250 rpm
